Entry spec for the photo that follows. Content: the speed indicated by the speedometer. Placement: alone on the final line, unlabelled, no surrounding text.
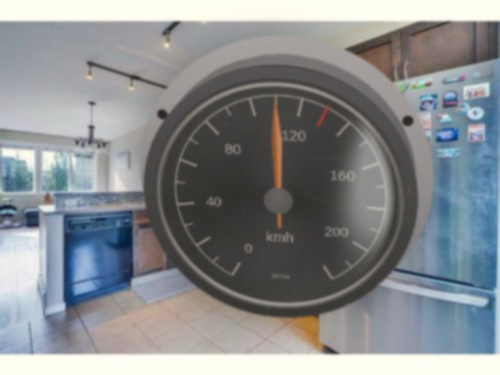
110 km/h
